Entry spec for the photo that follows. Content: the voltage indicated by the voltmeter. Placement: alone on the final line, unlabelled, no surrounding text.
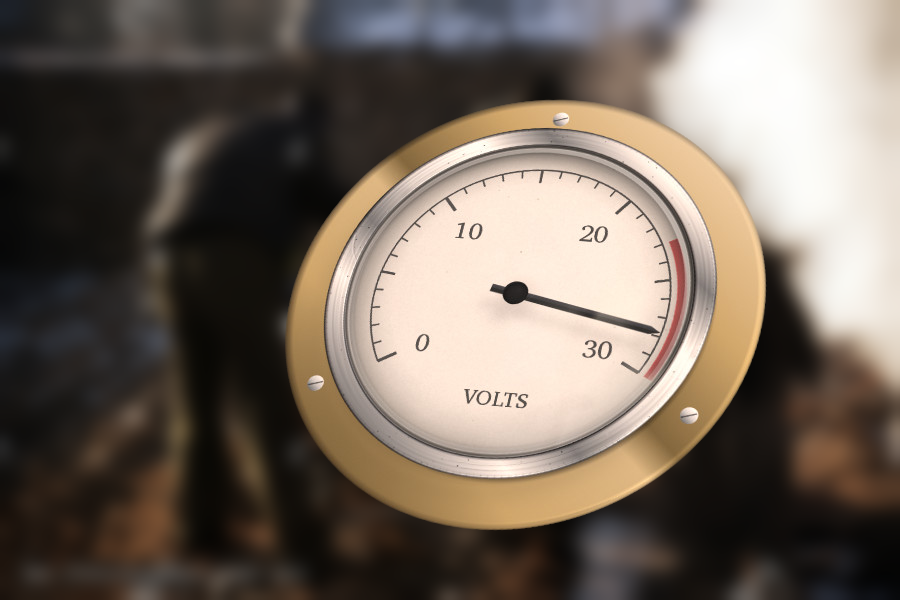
28 V
